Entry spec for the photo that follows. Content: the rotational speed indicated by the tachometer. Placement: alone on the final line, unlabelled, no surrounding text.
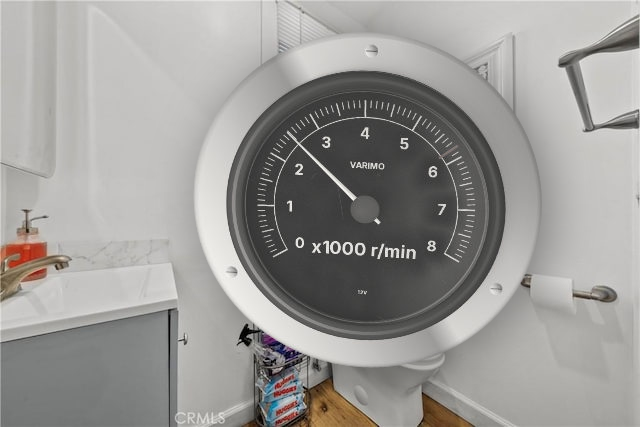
2500 rpm
